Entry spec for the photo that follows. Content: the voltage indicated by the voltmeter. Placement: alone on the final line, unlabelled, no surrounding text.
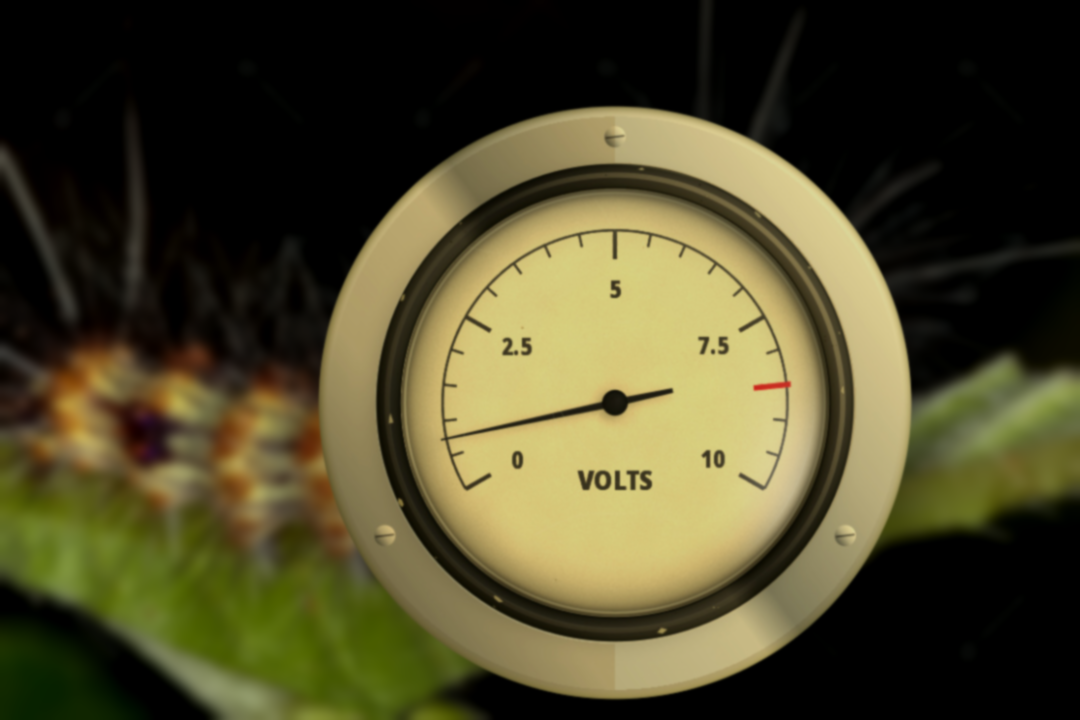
0.75 V
